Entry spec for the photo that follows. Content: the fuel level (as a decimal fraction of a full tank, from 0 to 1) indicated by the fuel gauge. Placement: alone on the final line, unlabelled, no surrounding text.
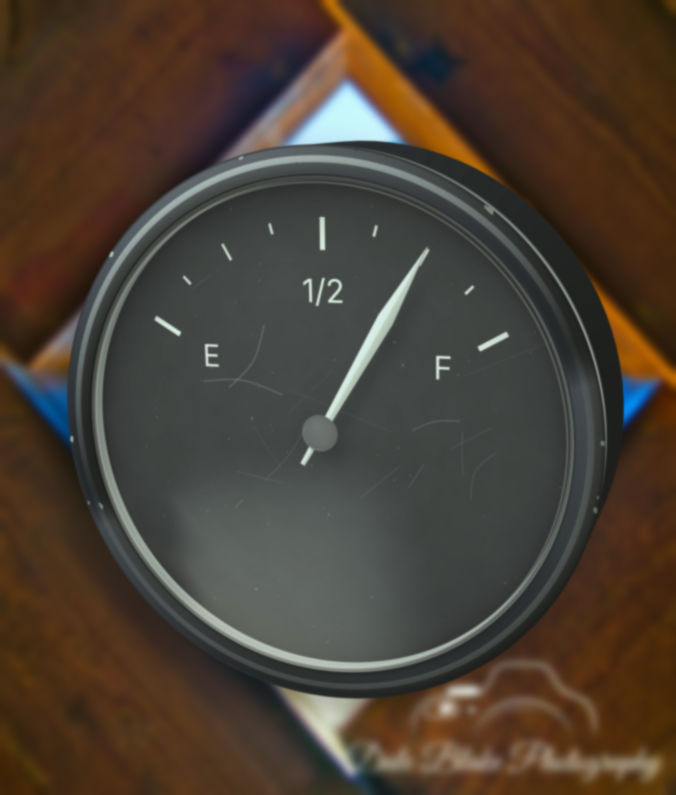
0.75
